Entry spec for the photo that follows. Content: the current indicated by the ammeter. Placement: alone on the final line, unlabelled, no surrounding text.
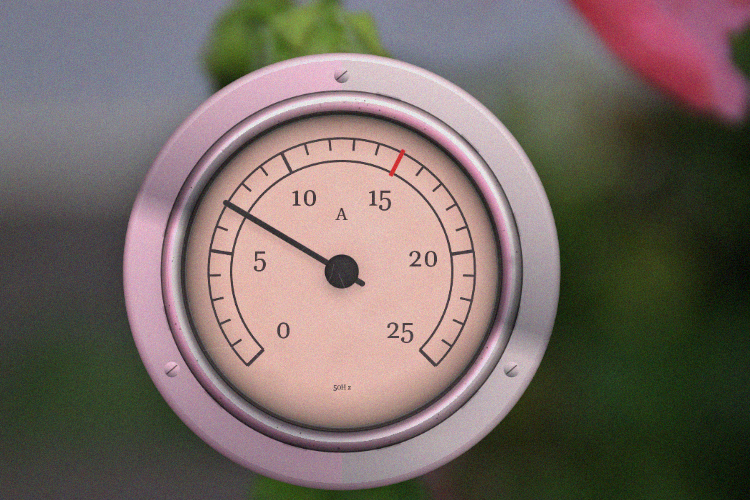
7 A
